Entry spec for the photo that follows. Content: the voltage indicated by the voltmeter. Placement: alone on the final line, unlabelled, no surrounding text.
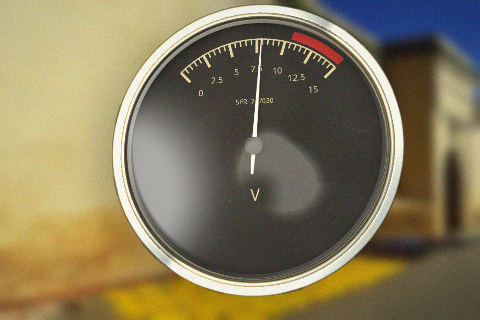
8 V
